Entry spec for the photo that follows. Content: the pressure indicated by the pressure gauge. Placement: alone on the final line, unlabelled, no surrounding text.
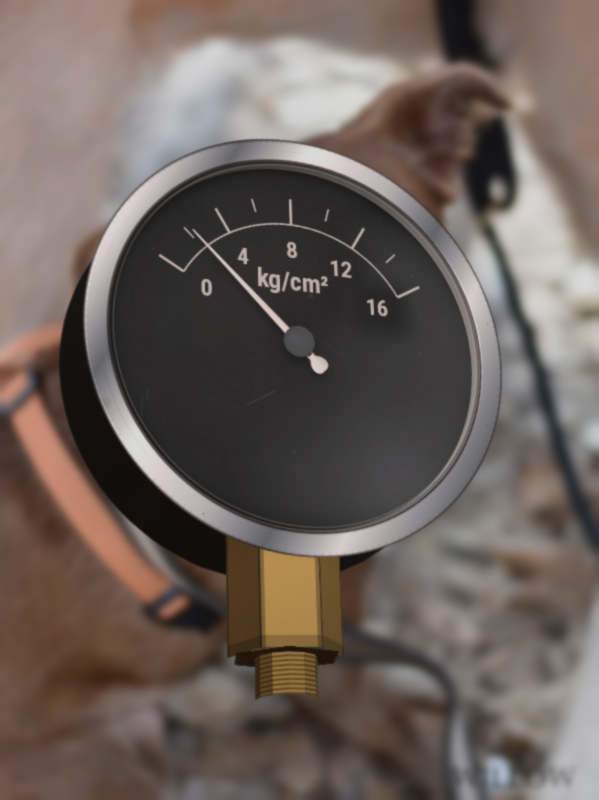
2 kg/cm²
